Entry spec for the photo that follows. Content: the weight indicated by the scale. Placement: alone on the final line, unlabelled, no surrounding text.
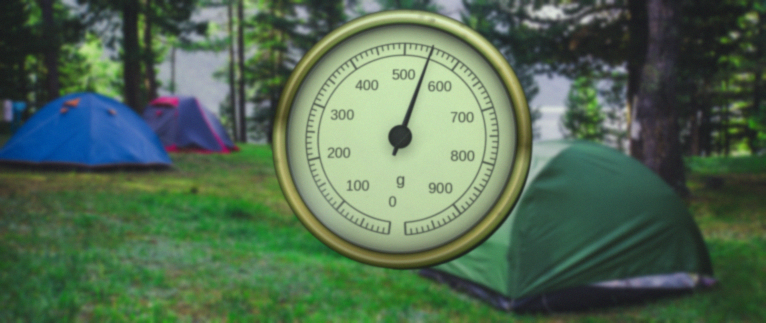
550 g
